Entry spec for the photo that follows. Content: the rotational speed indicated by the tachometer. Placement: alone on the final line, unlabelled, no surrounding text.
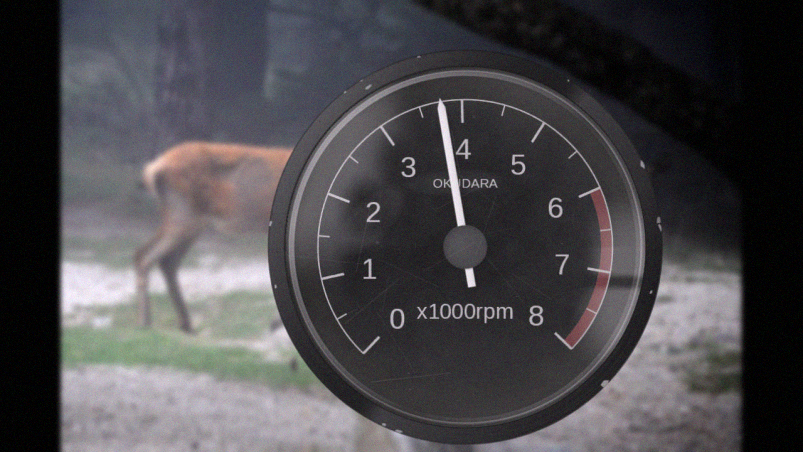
3750 rpm
